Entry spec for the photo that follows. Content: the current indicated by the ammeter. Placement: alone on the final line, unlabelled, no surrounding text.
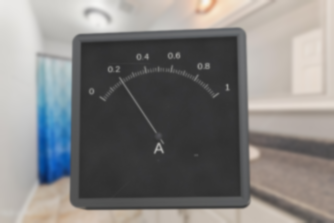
0.2 A
